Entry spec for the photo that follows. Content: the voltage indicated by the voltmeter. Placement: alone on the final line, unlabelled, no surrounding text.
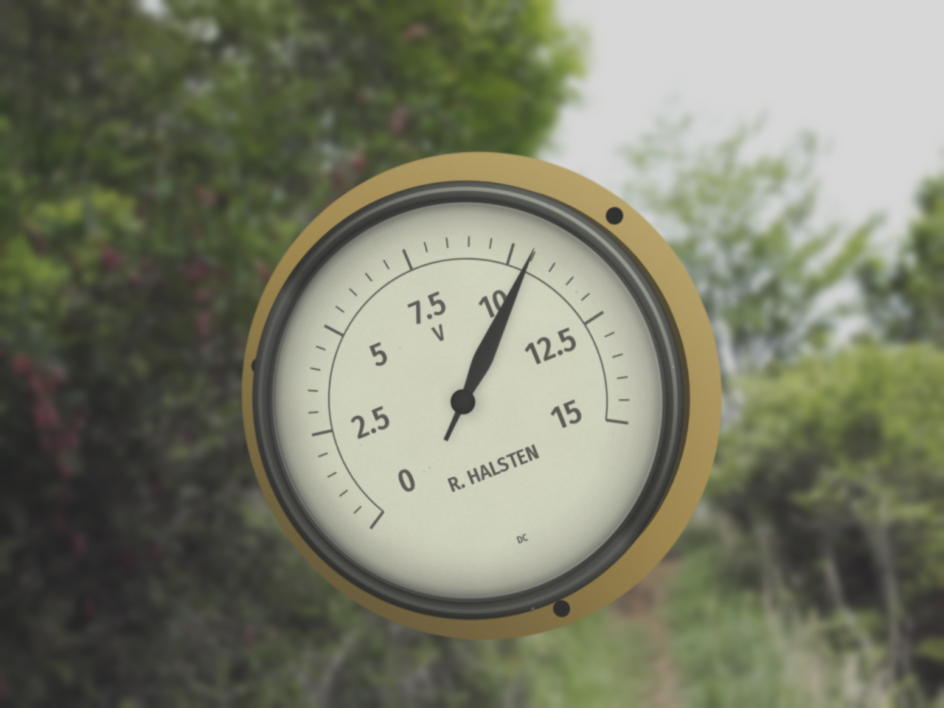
10.5 V
